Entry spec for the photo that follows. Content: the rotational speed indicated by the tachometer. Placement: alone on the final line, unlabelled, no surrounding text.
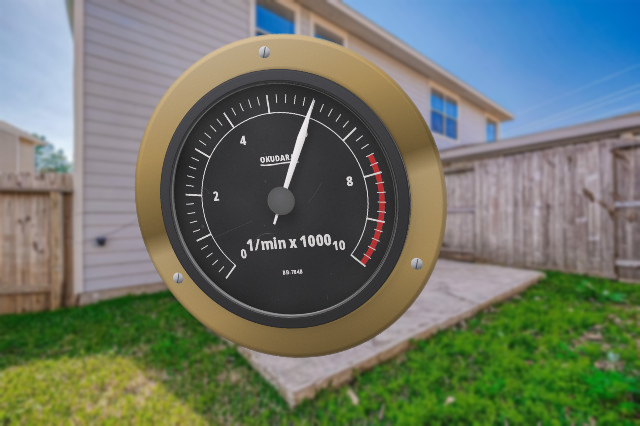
6000 rpm
